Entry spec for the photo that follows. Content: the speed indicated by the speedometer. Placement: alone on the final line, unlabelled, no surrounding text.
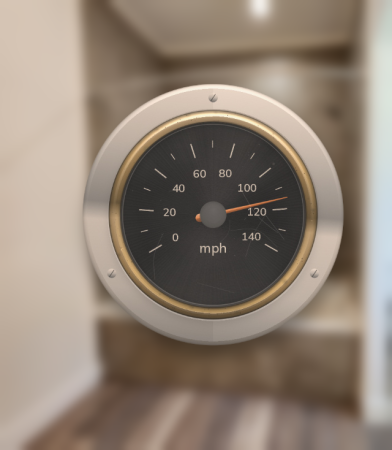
115 mph
